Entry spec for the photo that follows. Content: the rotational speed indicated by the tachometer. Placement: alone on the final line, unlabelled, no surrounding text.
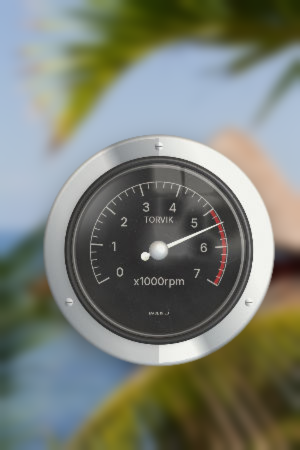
5400 rpm
